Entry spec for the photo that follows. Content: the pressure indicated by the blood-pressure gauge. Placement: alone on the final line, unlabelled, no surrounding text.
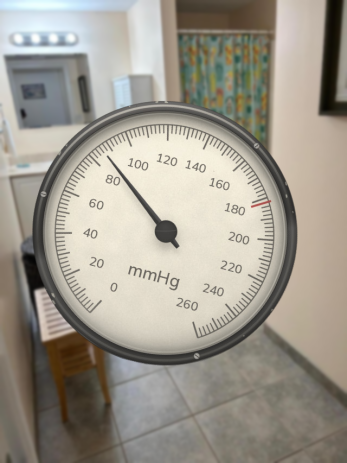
86 mmHg
